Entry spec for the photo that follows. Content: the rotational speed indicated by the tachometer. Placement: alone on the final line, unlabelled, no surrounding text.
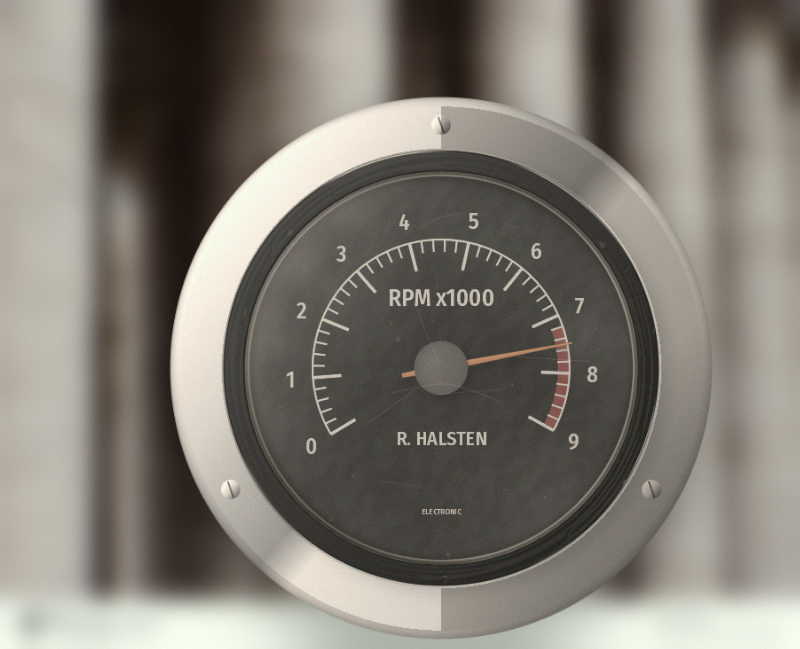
7500 rpm
